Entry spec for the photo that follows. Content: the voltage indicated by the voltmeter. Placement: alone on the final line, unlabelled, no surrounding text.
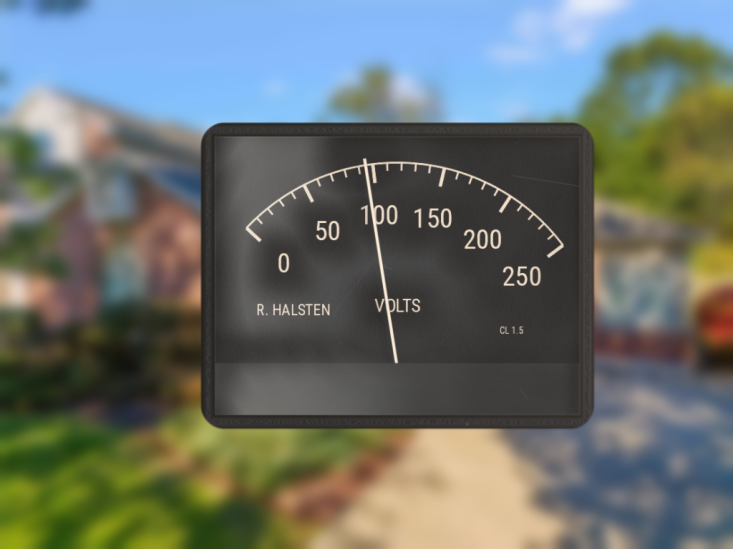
95 V
